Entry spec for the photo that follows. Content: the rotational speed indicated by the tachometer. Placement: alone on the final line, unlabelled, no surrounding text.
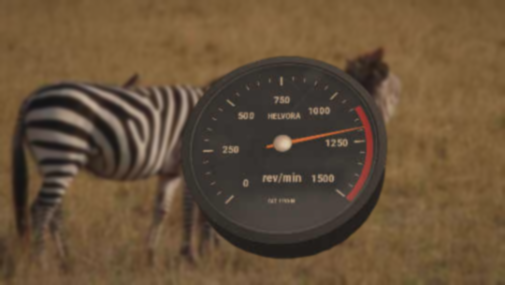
1200 rpm
